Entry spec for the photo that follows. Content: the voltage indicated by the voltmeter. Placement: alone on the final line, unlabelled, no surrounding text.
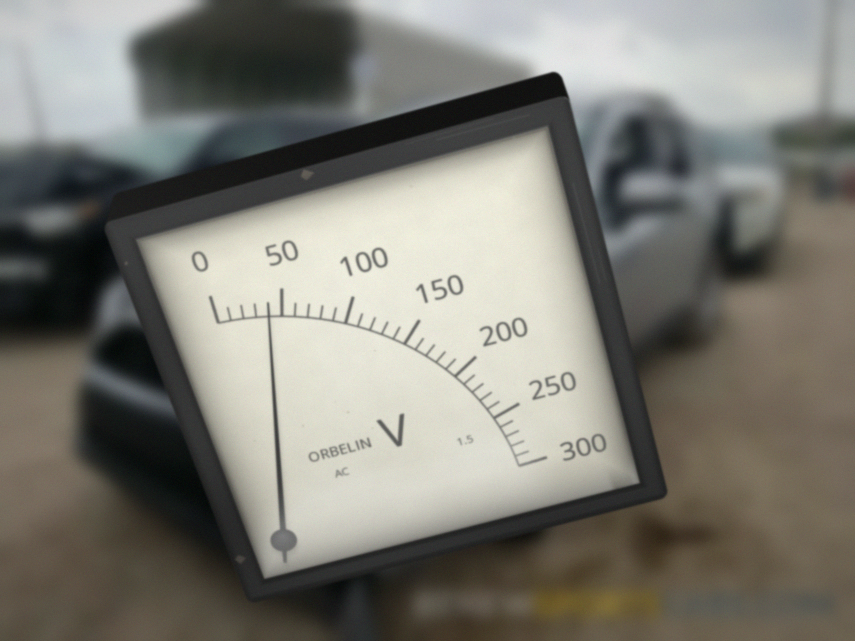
40 V
